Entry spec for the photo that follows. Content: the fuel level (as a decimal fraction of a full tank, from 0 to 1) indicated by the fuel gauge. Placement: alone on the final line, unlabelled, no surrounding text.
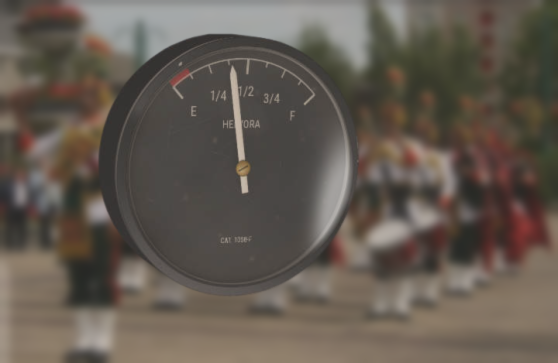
0.375
